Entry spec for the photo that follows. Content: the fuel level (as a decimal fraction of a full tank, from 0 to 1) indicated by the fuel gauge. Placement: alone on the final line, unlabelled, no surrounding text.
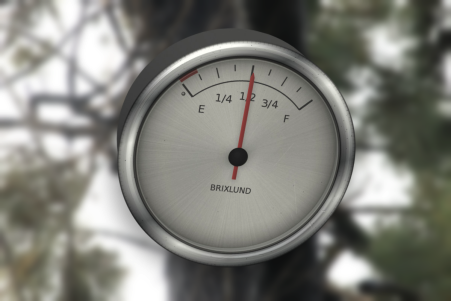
0.5
